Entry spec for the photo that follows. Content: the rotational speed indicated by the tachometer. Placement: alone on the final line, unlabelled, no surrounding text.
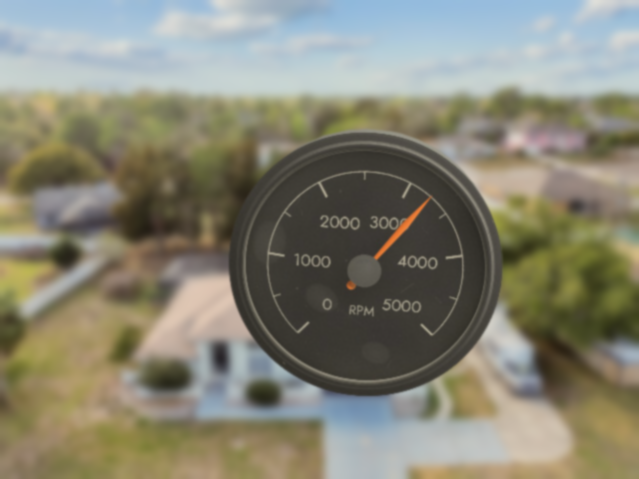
3250 rpm
